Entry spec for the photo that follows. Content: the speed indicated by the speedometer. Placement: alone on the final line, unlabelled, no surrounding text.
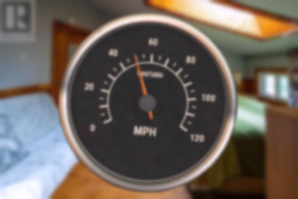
50 mph
